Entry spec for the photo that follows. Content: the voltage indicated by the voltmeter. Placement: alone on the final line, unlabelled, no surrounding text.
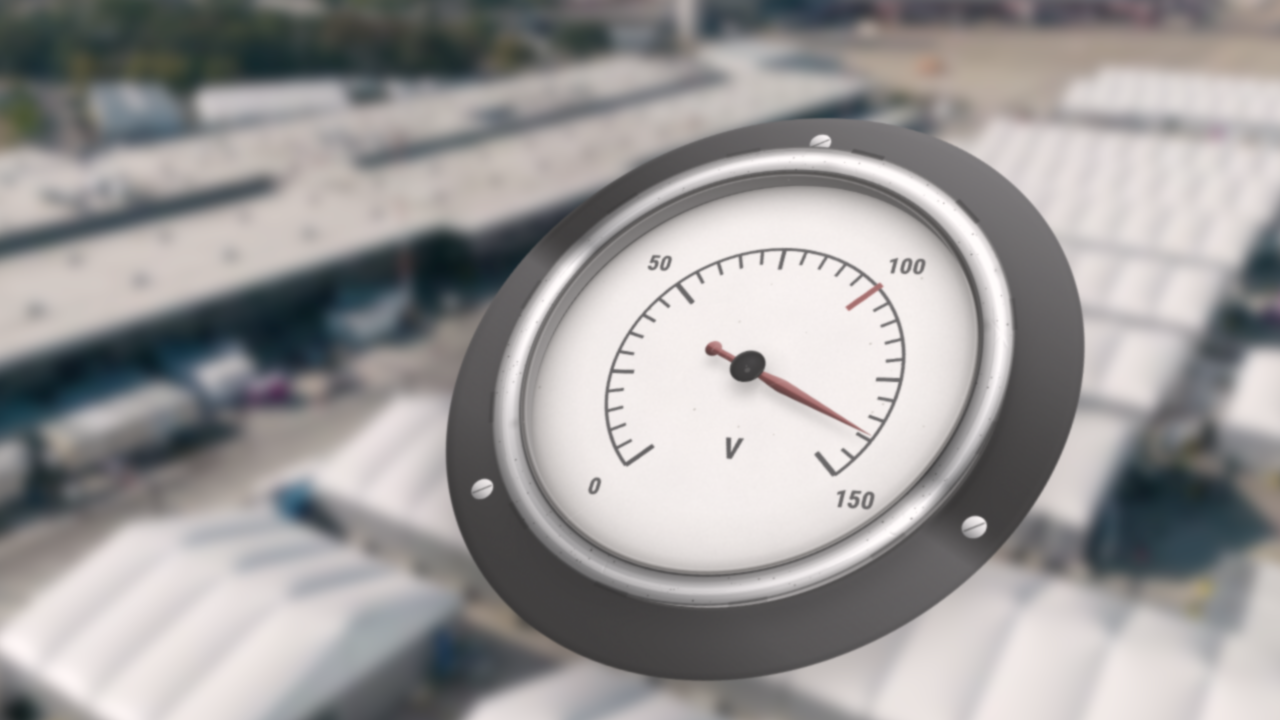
140 V
